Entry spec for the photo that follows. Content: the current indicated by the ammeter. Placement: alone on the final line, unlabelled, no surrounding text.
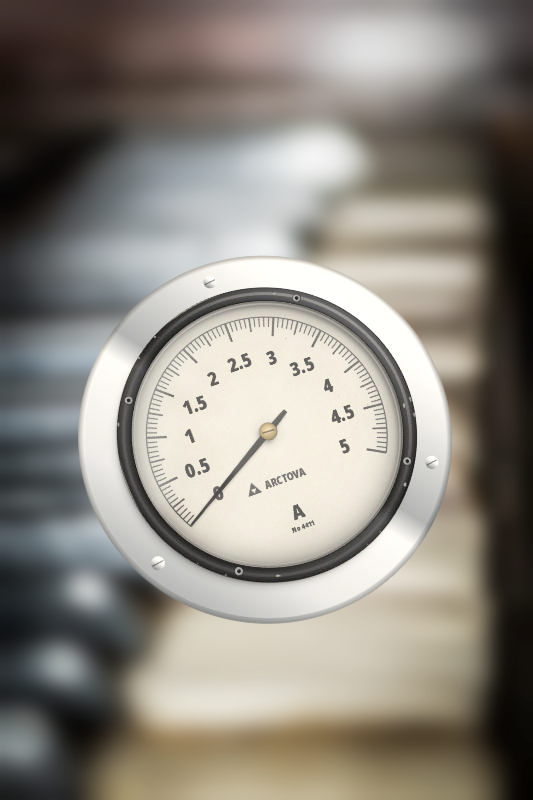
0 A
